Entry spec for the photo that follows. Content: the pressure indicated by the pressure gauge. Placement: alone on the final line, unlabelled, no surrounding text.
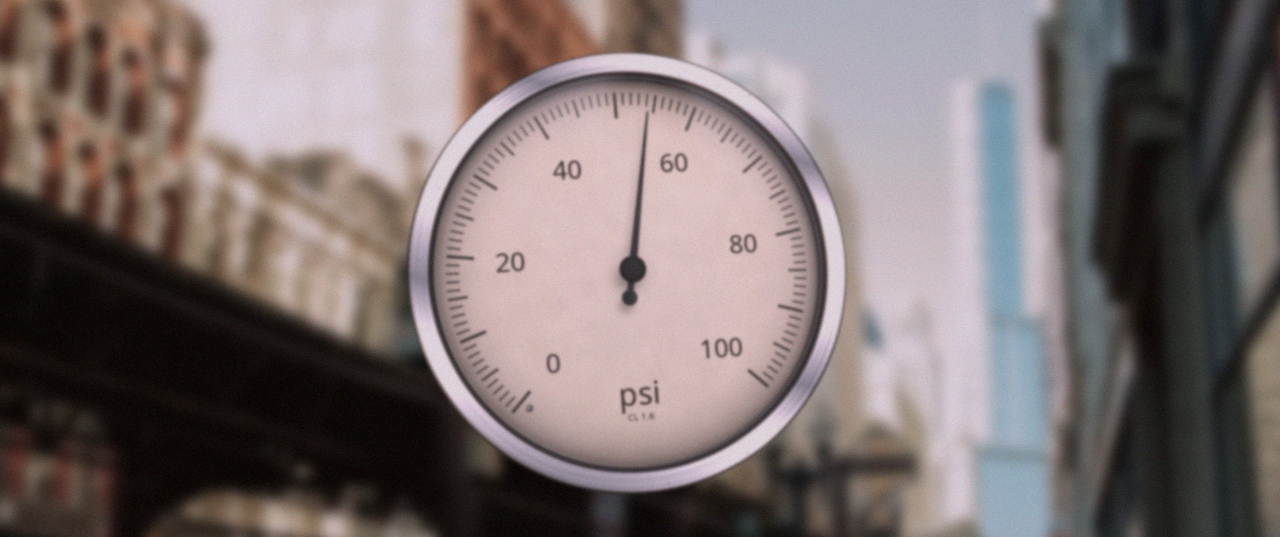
54 psi
